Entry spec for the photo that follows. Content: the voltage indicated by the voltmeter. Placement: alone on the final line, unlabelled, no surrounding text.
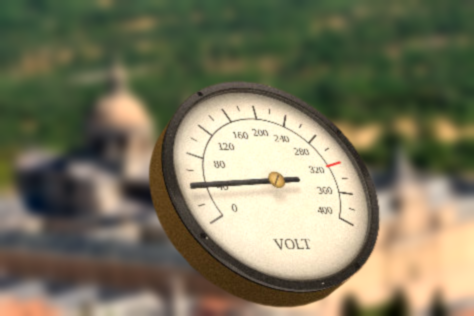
40 V
